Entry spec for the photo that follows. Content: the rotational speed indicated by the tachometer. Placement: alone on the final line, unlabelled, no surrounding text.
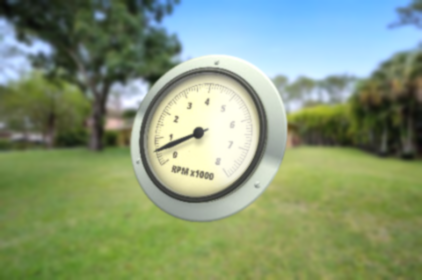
500 rpm
